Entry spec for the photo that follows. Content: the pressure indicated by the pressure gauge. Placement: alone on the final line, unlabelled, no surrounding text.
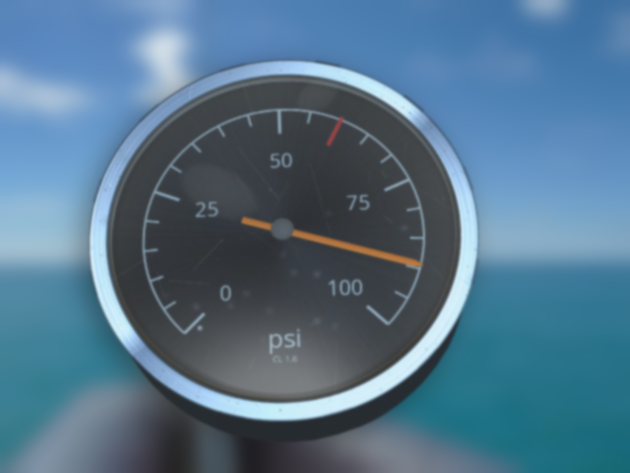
90 psi
